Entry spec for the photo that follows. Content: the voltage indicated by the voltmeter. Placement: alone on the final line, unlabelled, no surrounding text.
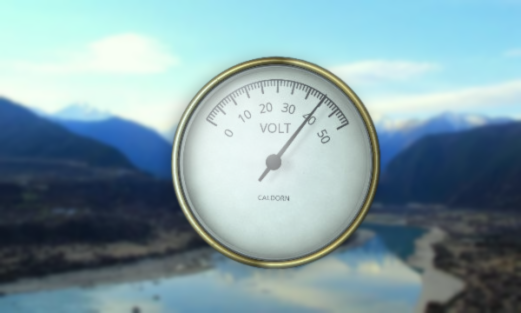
40 V
